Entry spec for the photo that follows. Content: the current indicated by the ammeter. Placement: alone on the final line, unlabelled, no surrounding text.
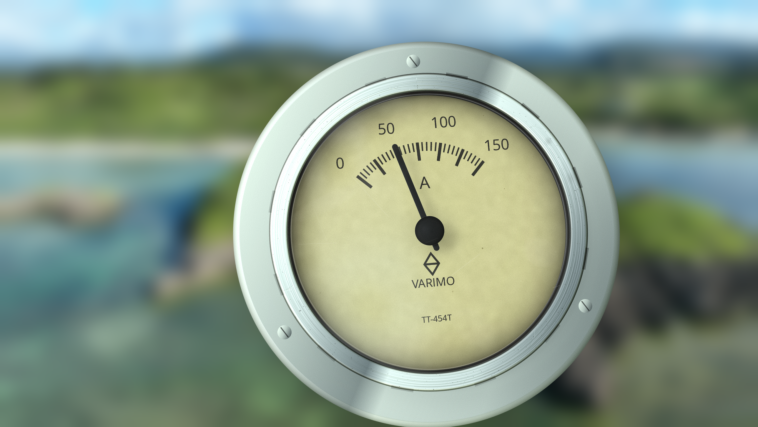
50 A
